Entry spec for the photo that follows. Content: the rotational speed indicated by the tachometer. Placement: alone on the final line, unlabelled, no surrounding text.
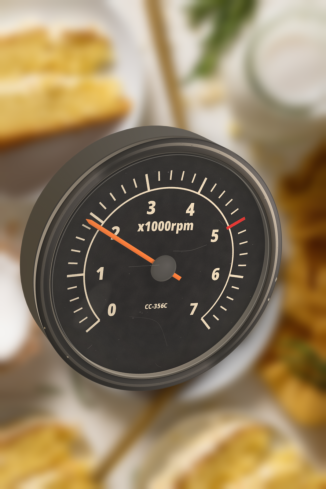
1900 rpm
